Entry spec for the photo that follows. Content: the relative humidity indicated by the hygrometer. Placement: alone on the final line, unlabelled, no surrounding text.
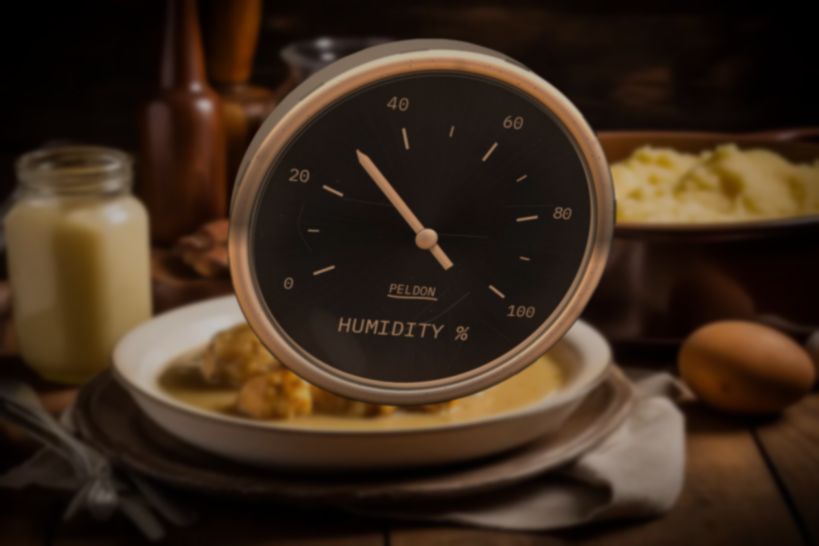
30 %
